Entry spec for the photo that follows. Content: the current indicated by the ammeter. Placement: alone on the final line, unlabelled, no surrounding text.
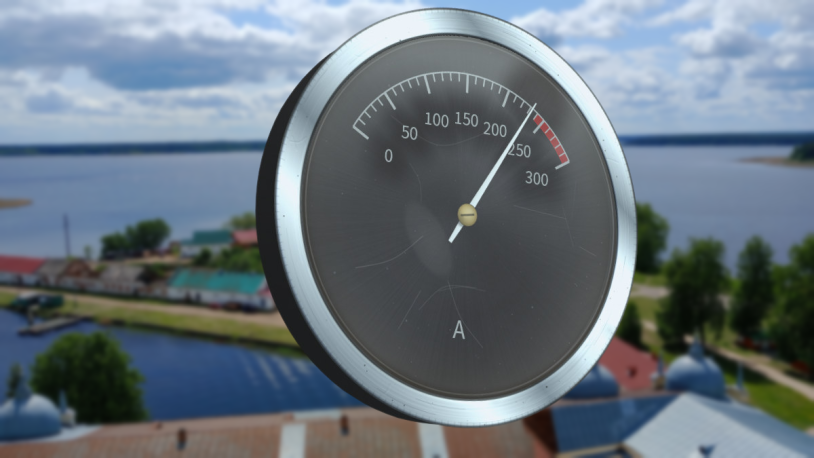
230 A
